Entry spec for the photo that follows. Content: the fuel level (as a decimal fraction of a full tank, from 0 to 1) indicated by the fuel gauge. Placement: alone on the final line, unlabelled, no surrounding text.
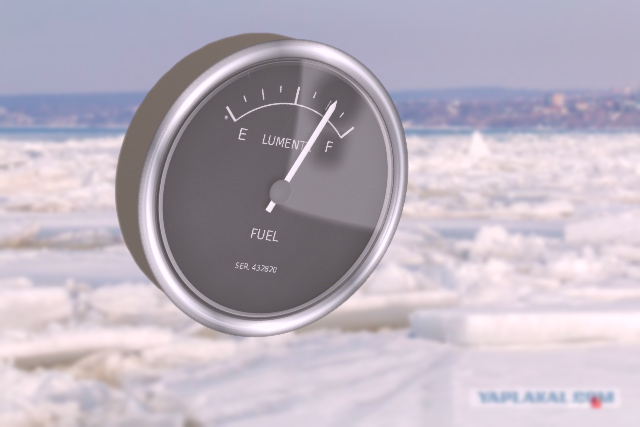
0.75
